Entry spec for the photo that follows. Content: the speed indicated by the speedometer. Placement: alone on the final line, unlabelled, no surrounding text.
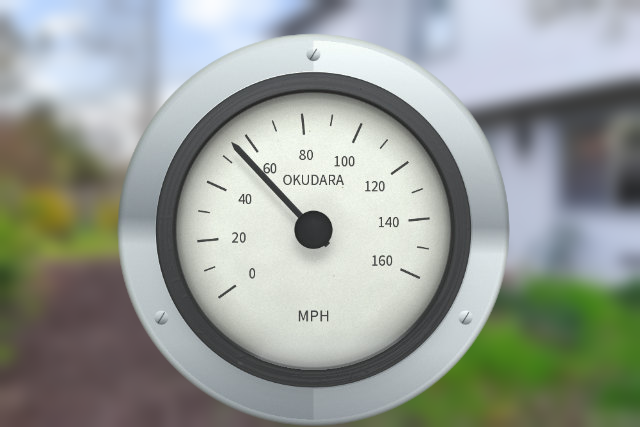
55 mph
